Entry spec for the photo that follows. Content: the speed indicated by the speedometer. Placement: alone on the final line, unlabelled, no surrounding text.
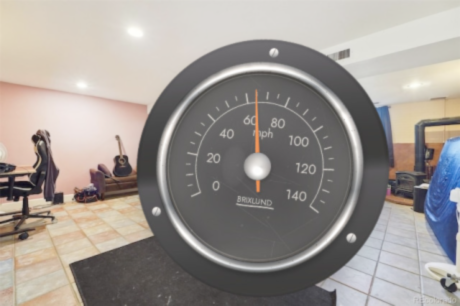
65 mph
